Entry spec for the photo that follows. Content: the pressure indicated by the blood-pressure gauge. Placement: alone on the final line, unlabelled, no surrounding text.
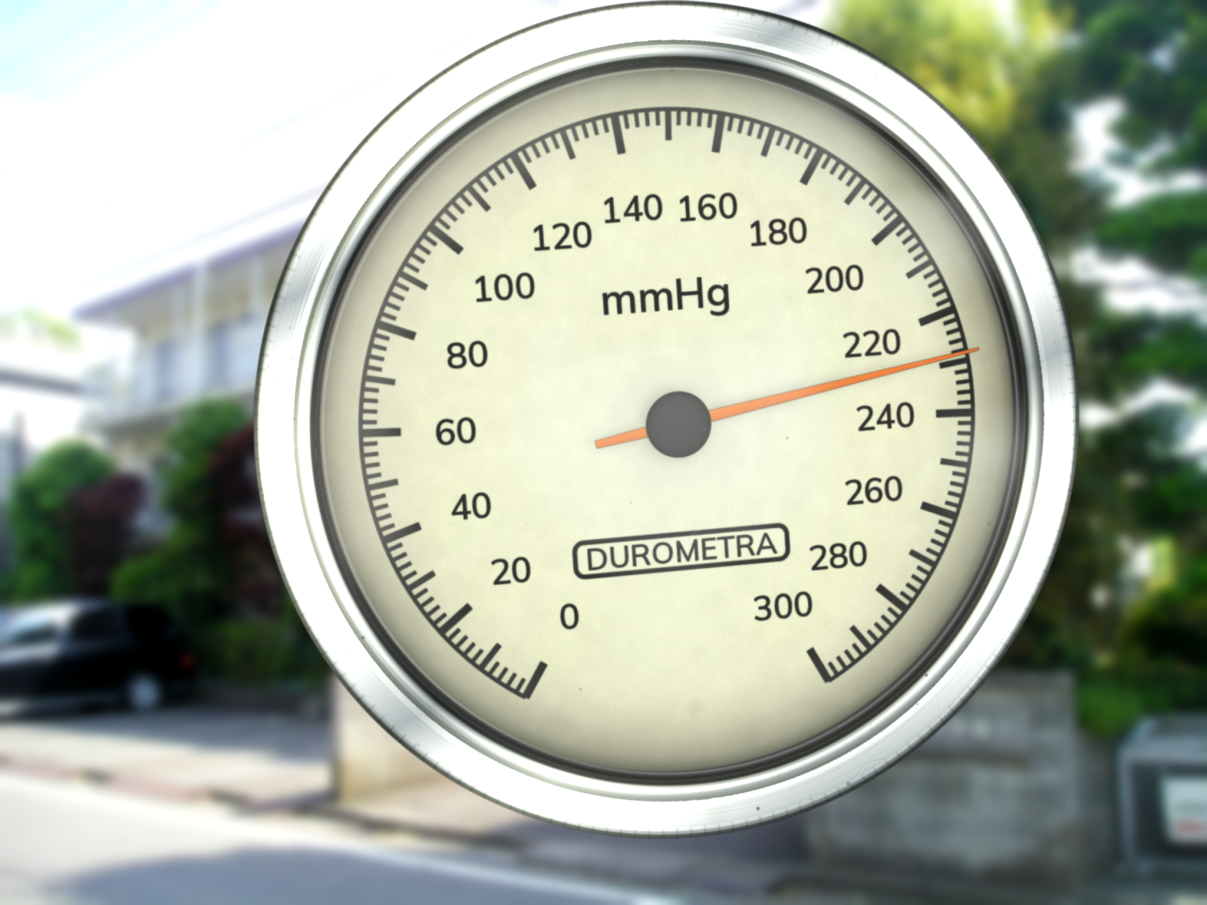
228 mmHg
